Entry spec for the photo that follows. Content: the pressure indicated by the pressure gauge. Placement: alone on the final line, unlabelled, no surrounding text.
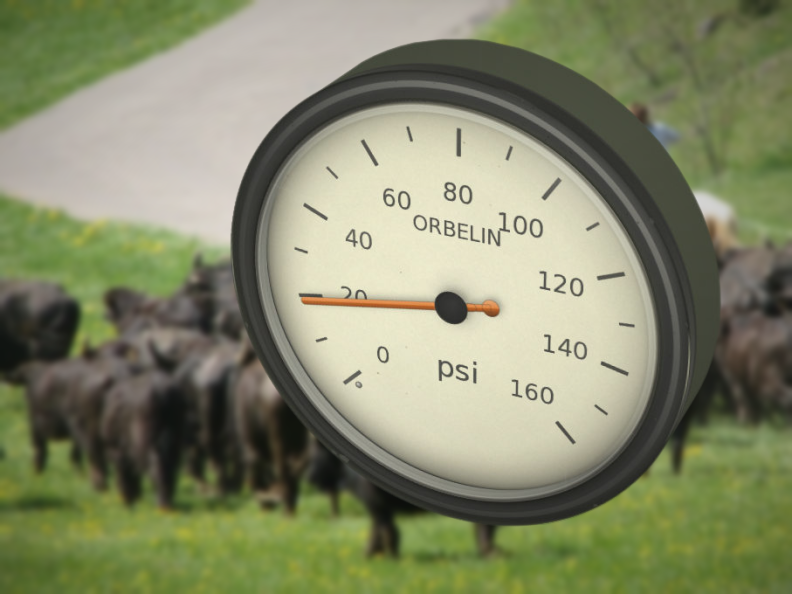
20 psi
